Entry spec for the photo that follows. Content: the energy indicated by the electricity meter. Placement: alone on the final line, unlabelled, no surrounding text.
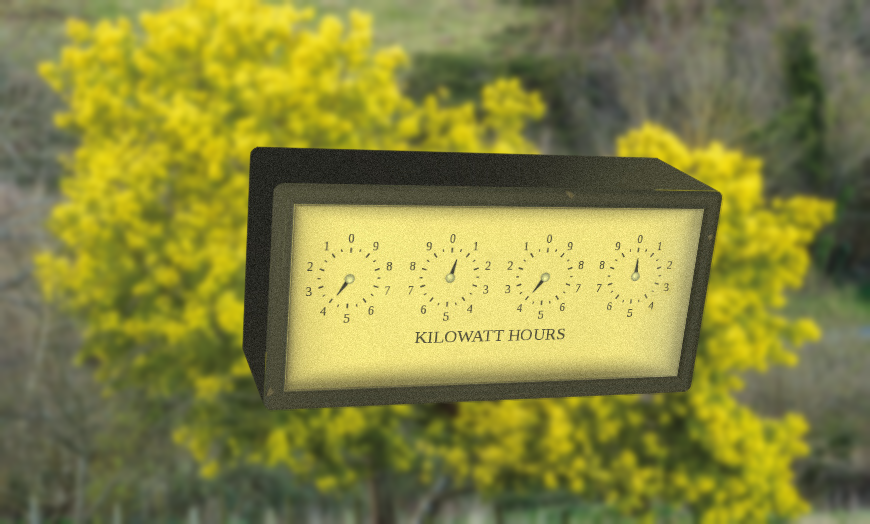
4040 kWh
